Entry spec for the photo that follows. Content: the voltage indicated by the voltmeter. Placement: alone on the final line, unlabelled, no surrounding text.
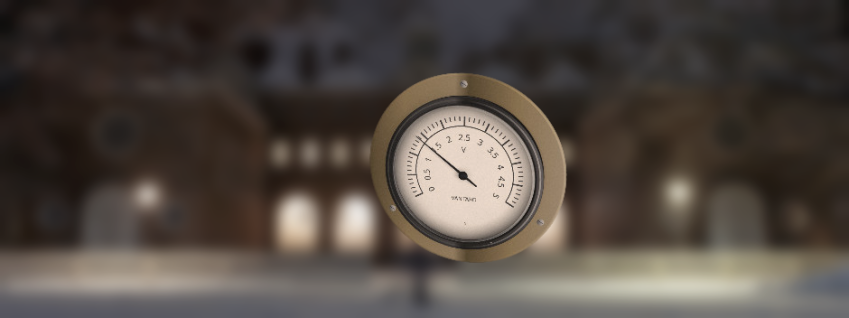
1.4 V
